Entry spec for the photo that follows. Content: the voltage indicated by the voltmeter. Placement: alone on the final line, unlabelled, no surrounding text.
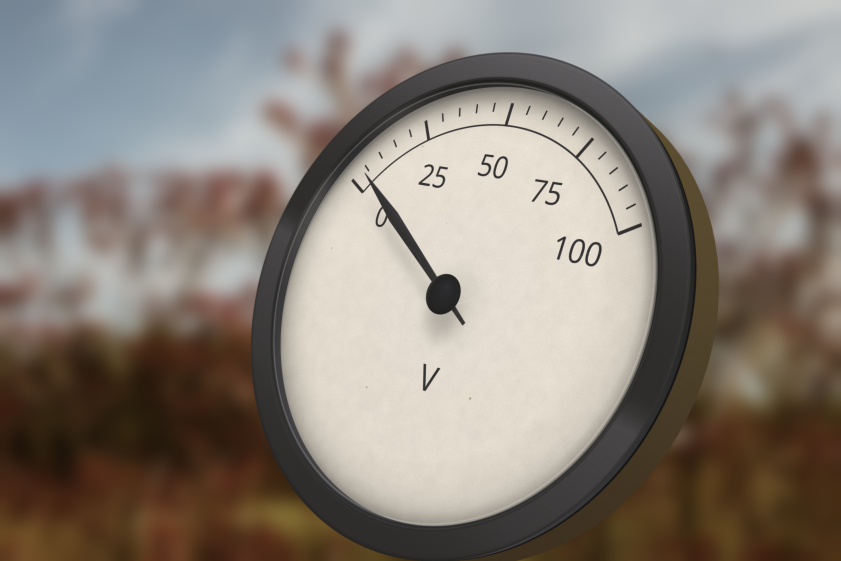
5 V
